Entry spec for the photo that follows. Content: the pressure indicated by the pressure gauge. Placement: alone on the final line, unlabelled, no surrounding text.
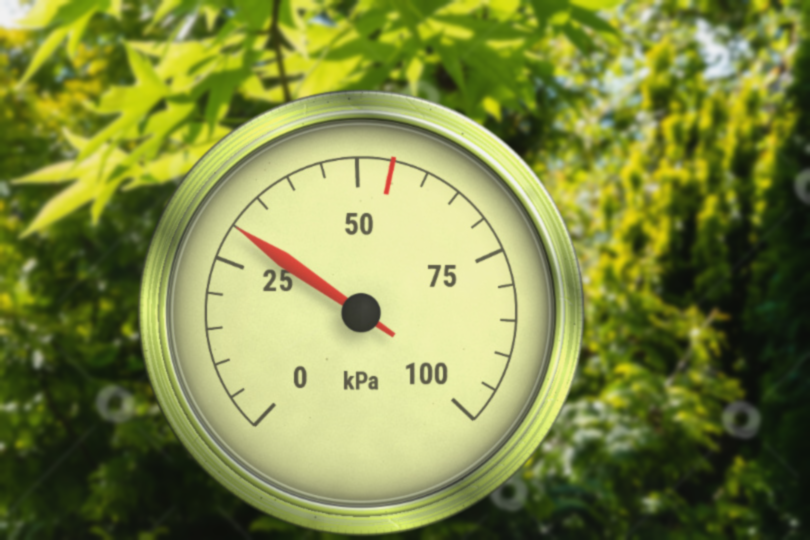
30 kPa
